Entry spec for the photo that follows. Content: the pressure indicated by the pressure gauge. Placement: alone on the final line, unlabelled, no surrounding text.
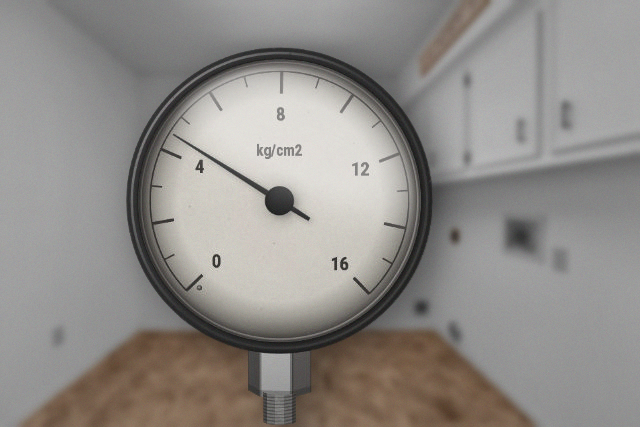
4.5 kg/cm²
